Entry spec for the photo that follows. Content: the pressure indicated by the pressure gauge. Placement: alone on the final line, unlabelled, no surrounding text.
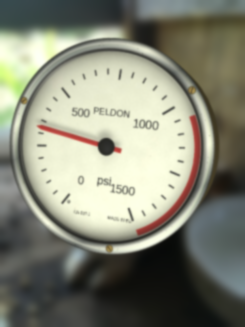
325 psi
